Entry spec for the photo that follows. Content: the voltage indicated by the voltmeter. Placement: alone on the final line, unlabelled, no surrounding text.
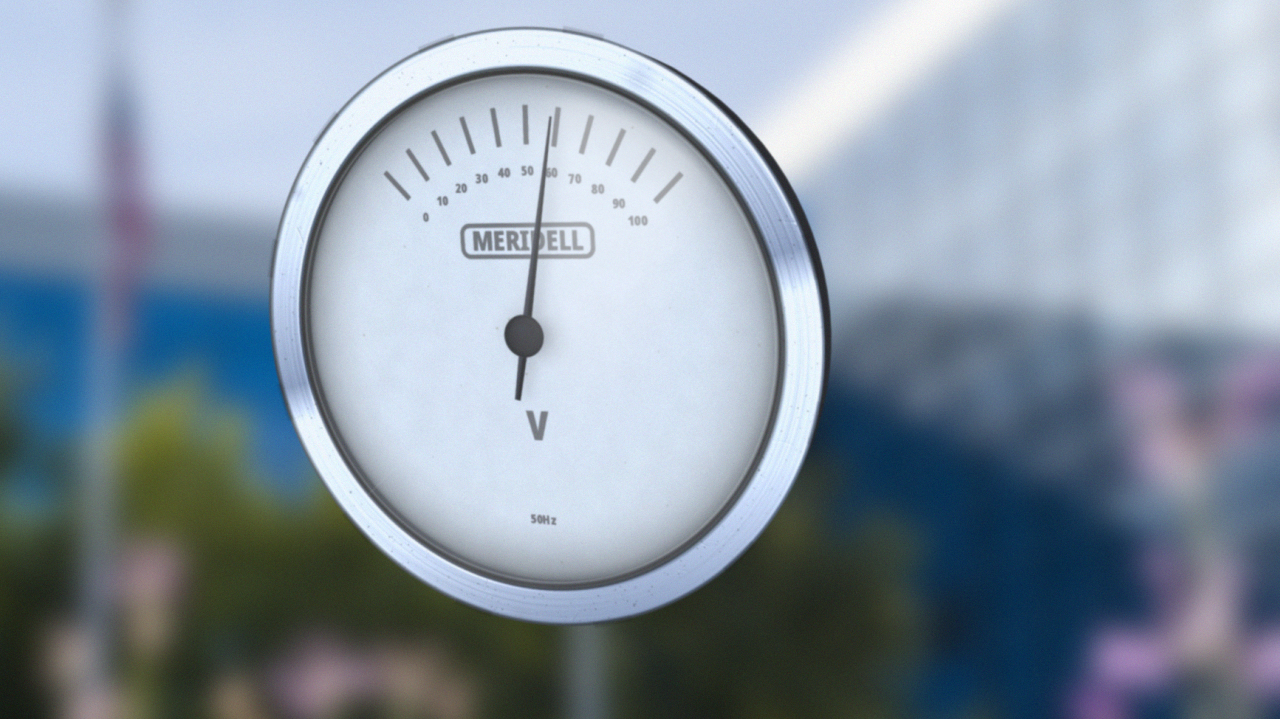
60 V
